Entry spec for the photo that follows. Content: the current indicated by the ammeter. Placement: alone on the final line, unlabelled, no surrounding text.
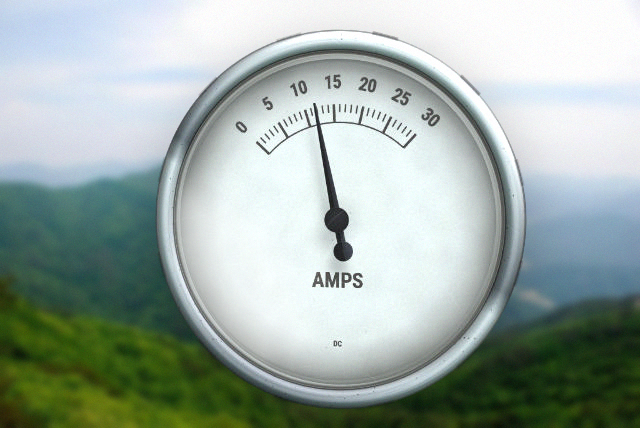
12 A
